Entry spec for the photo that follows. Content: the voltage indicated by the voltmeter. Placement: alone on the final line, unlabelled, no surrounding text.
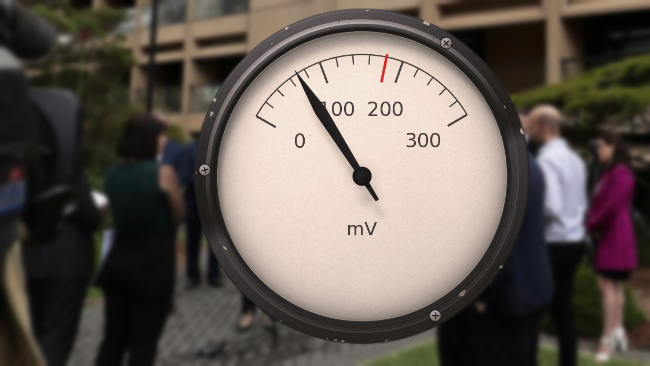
70 mV
